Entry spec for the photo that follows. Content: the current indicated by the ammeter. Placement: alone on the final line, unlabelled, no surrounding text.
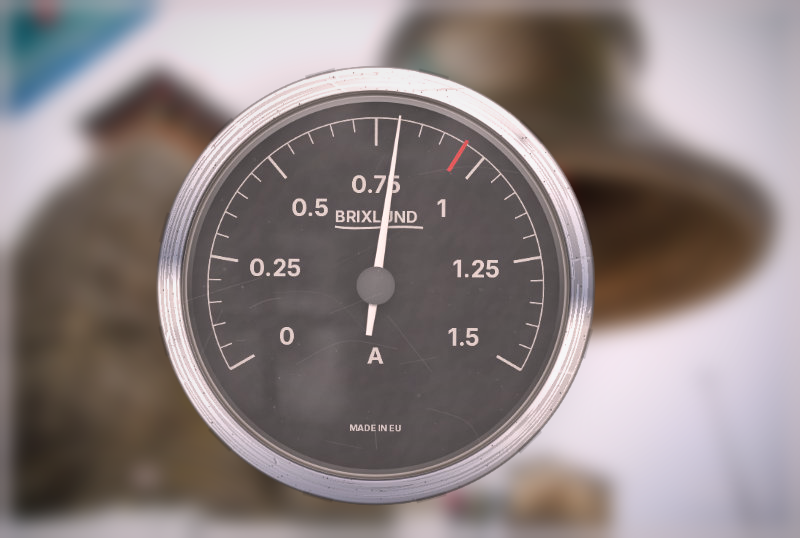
0.8 A
